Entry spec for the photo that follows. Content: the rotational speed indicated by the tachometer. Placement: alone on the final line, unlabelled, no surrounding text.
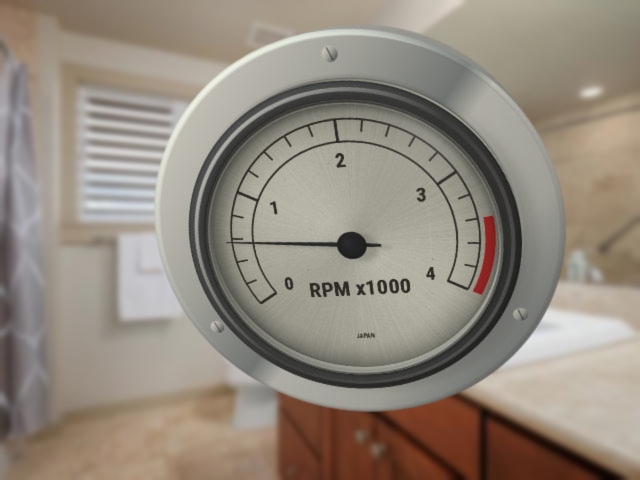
600 rpm
